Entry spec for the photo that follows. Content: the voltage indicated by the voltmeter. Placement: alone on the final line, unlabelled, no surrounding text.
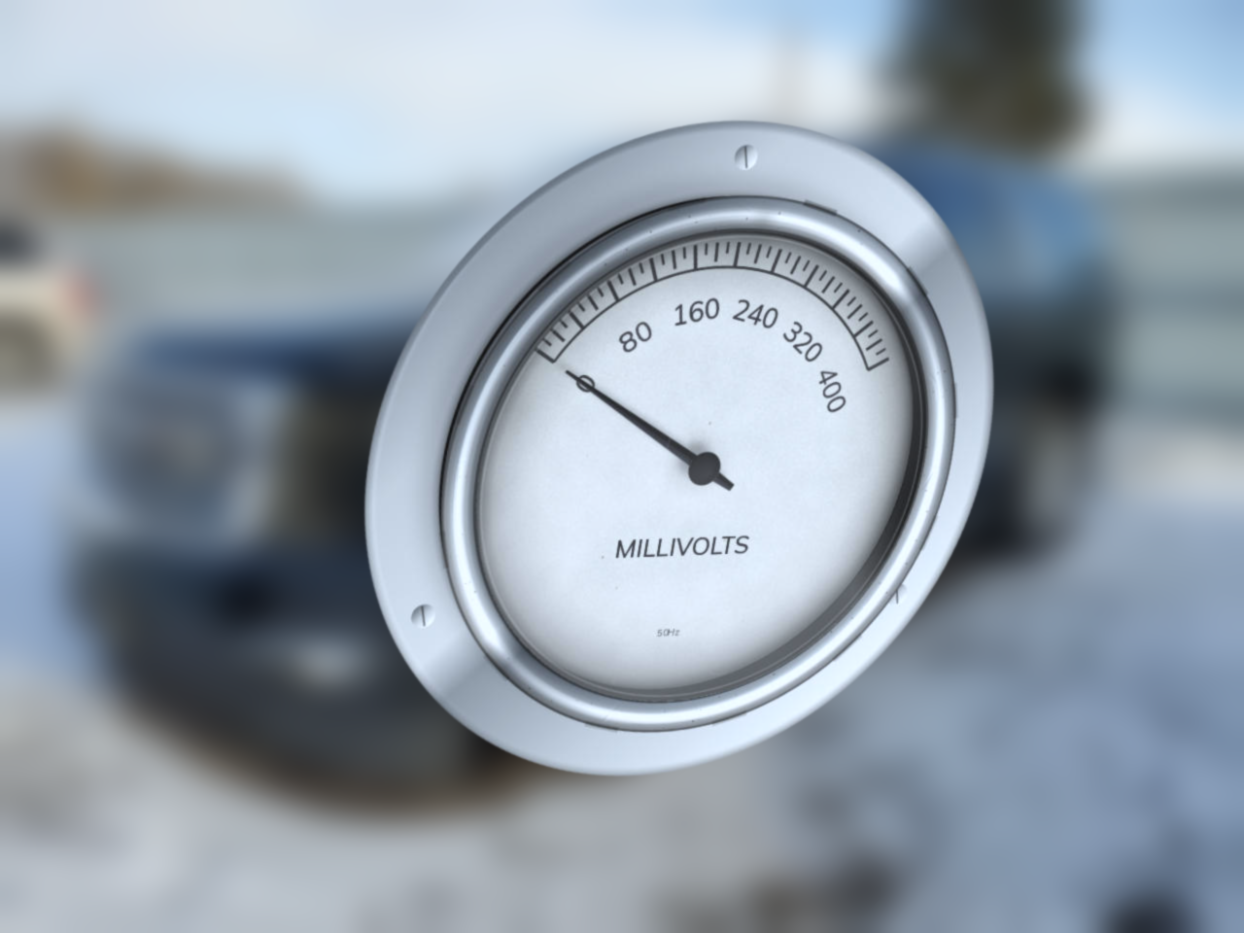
0 mV
